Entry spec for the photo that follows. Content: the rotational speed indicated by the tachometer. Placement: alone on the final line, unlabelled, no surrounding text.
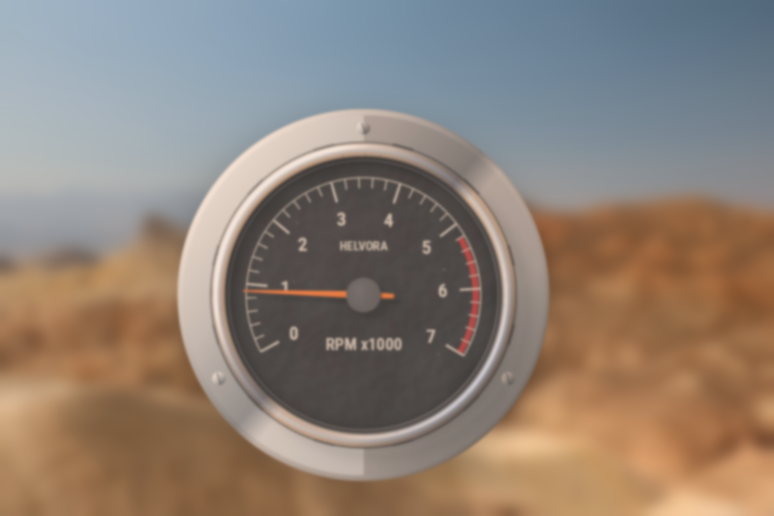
900 rpm
